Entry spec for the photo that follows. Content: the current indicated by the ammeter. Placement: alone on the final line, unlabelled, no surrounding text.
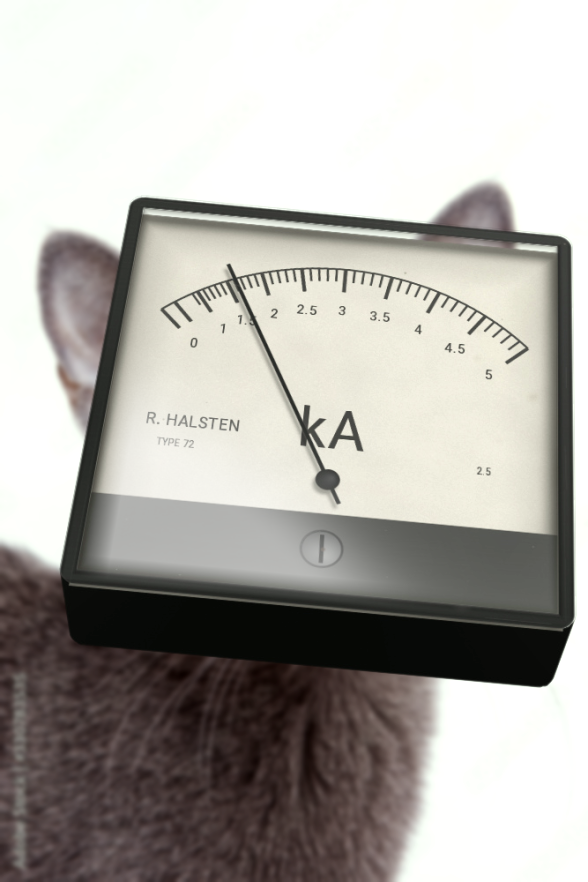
1.6 kA
